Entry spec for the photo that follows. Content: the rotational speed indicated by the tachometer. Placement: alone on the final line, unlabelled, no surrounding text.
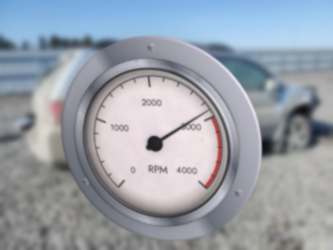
2900 rpm
